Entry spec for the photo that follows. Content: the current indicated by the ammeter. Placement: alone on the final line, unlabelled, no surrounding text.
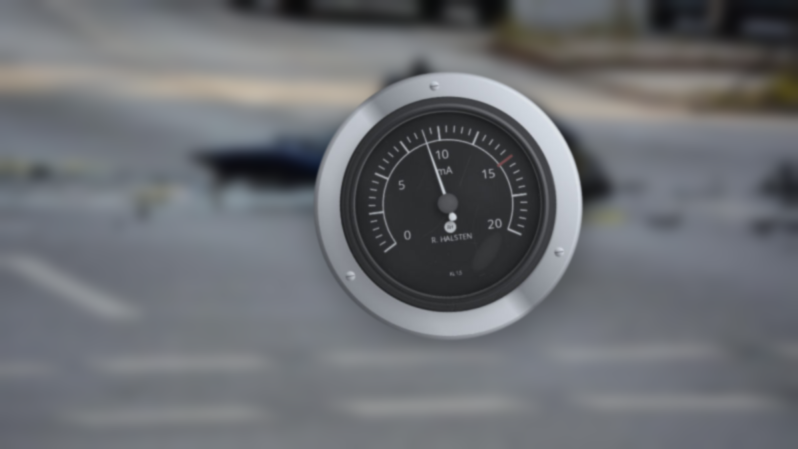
9 mA
